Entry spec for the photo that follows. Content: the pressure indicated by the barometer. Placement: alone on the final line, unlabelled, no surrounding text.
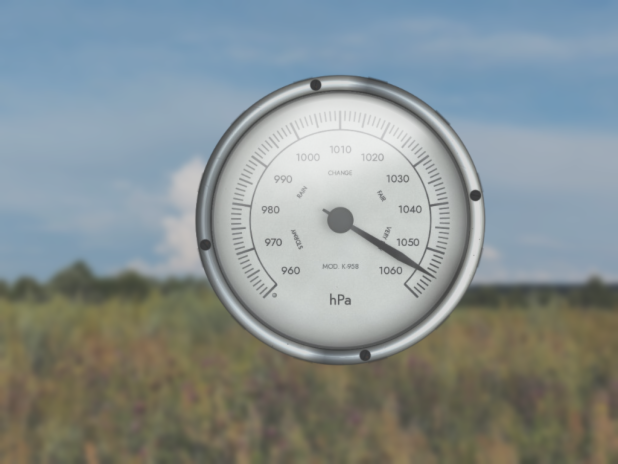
1055 hPa
